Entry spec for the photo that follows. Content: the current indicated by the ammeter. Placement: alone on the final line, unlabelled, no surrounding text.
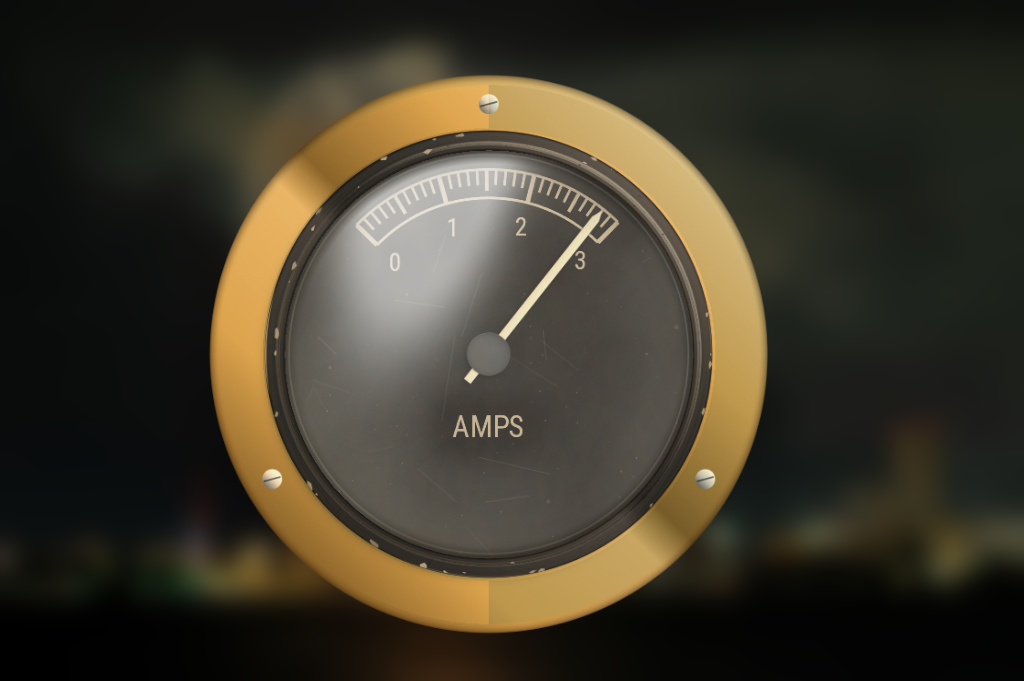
2.8 A
